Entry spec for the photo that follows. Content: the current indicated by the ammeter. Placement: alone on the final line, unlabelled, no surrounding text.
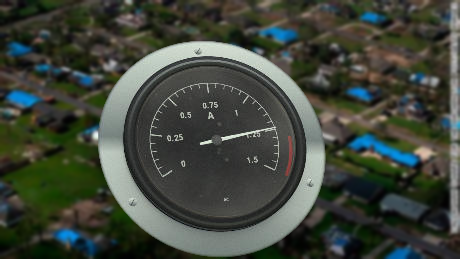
1.25 A
